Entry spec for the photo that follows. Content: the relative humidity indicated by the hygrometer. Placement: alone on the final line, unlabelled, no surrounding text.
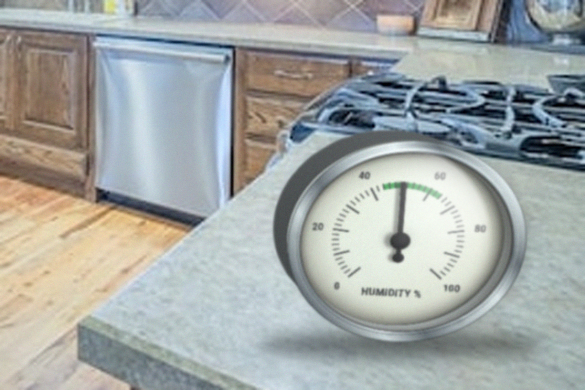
50 %
